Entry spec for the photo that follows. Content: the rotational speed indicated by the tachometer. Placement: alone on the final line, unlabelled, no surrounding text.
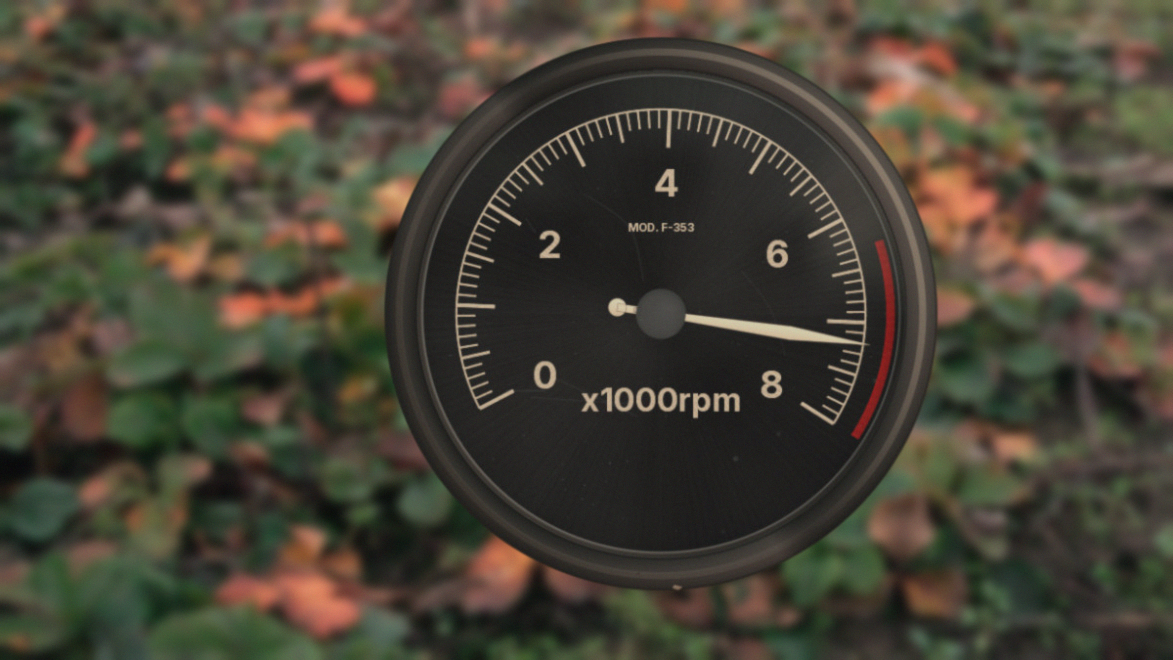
7200 rpm
